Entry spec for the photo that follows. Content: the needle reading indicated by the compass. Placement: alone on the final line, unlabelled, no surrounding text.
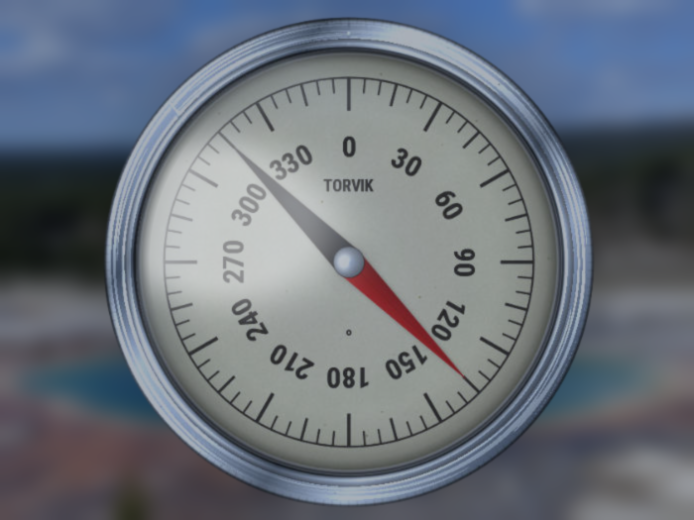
135 °
